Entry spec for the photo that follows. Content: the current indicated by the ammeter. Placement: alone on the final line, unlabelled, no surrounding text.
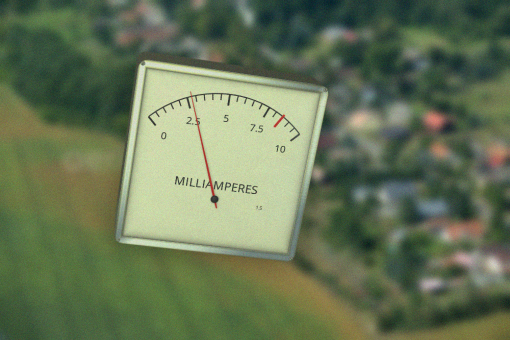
2.75 mA
